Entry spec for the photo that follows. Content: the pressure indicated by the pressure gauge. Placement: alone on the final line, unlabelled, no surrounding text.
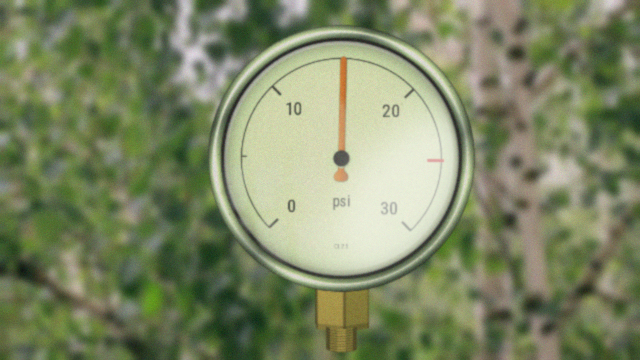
15 psi
